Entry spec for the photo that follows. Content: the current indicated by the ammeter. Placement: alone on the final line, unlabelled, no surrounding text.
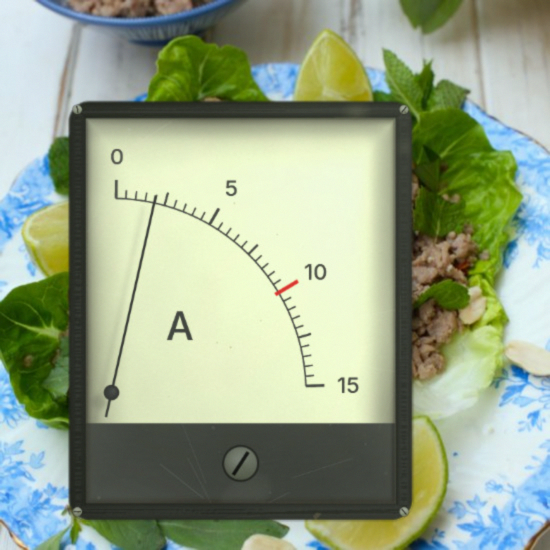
2 A
